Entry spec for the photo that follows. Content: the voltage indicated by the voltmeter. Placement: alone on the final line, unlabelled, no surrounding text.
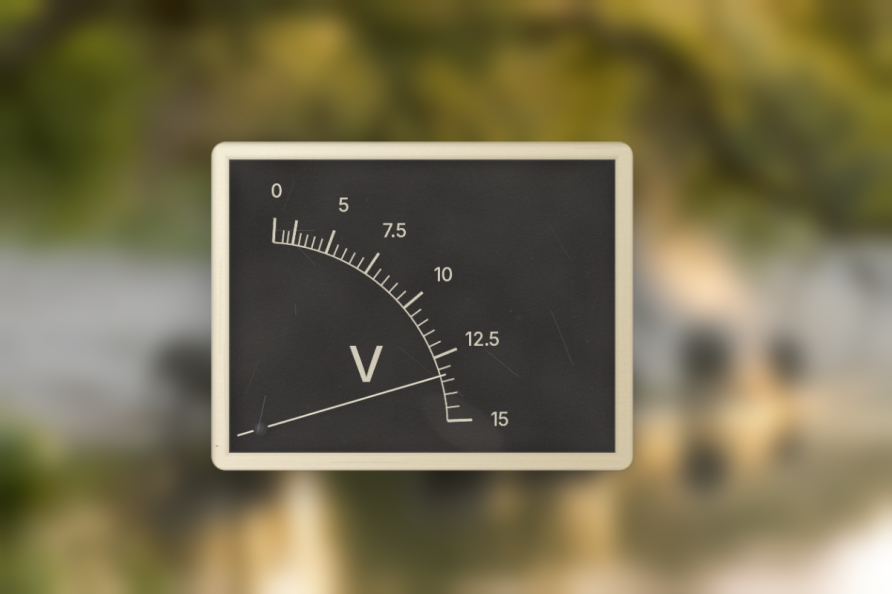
13.25 V
